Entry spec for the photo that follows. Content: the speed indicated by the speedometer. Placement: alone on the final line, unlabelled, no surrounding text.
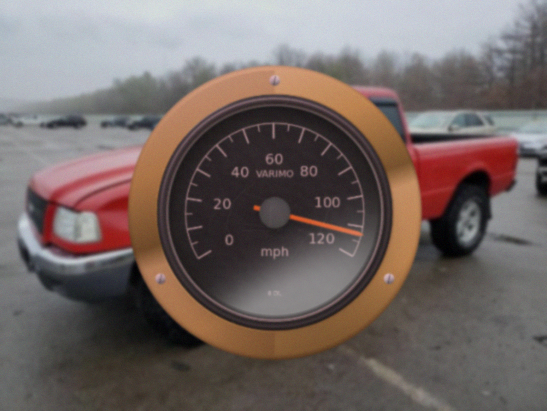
112.5 mph
